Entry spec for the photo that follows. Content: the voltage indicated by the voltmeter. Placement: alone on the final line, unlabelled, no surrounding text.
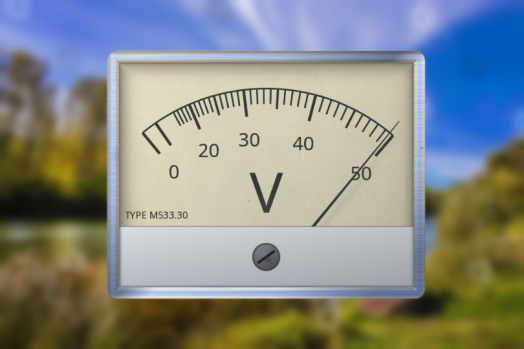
49.5 V
